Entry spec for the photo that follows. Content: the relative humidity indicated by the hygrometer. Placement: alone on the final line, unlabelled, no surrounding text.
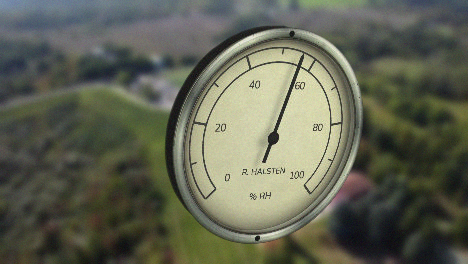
55 %
